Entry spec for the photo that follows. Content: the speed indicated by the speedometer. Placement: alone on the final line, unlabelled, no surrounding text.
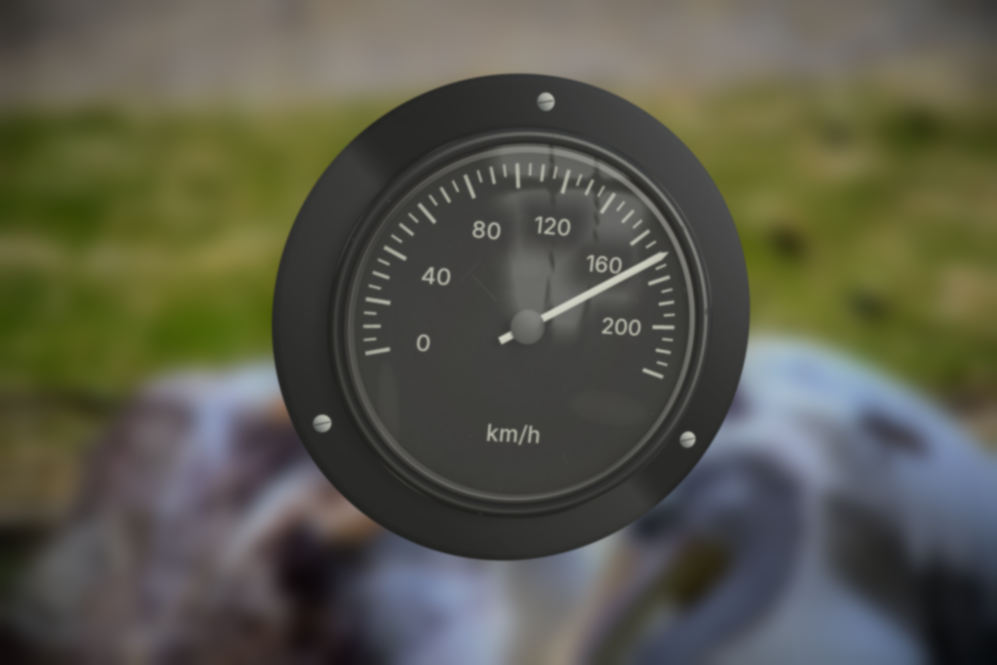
170 km/h
